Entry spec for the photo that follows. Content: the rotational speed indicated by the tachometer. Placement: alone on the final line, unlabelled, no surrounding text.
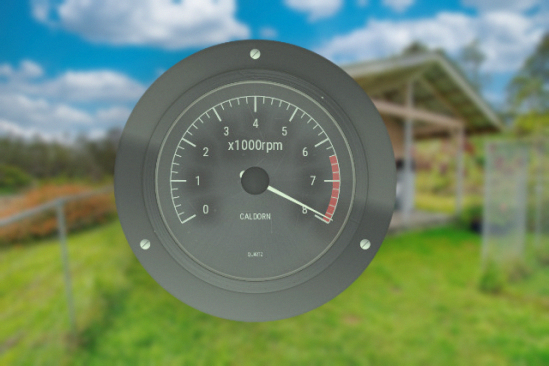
7900 rpm
